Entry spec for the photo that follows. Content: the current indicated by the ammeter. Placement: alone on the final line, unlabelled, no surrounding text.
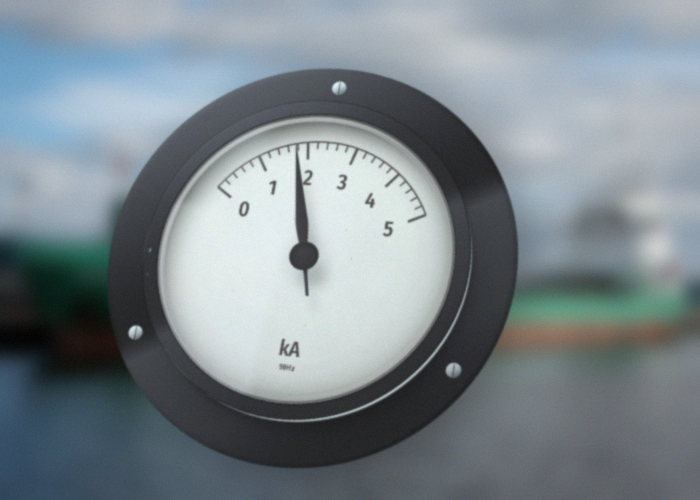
1.8 kA
